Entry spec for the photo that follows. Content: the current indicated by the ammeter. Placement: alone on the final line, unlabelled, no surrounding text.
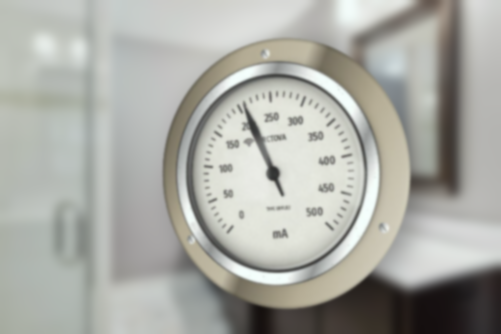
210 mA
